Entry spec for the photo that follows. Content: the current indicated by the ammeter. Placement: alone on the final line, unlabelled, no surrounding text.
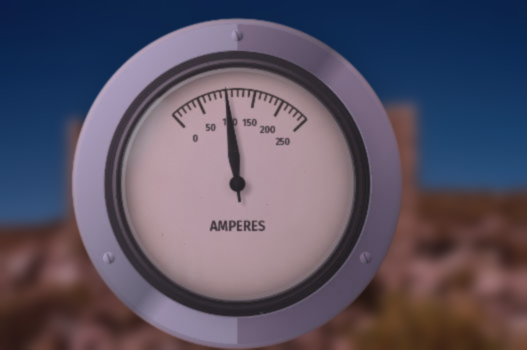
100 A
